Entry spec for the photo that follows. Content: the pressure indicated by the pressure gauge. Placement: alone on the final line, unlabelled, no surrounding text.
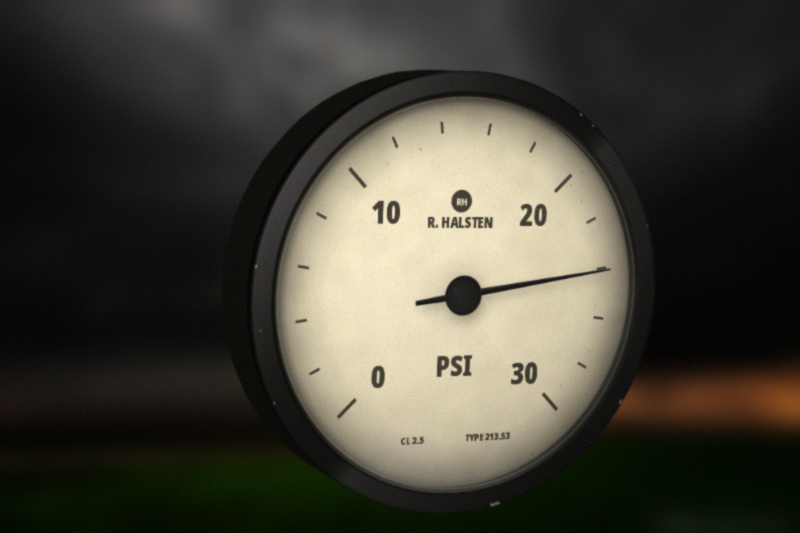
24 psi
